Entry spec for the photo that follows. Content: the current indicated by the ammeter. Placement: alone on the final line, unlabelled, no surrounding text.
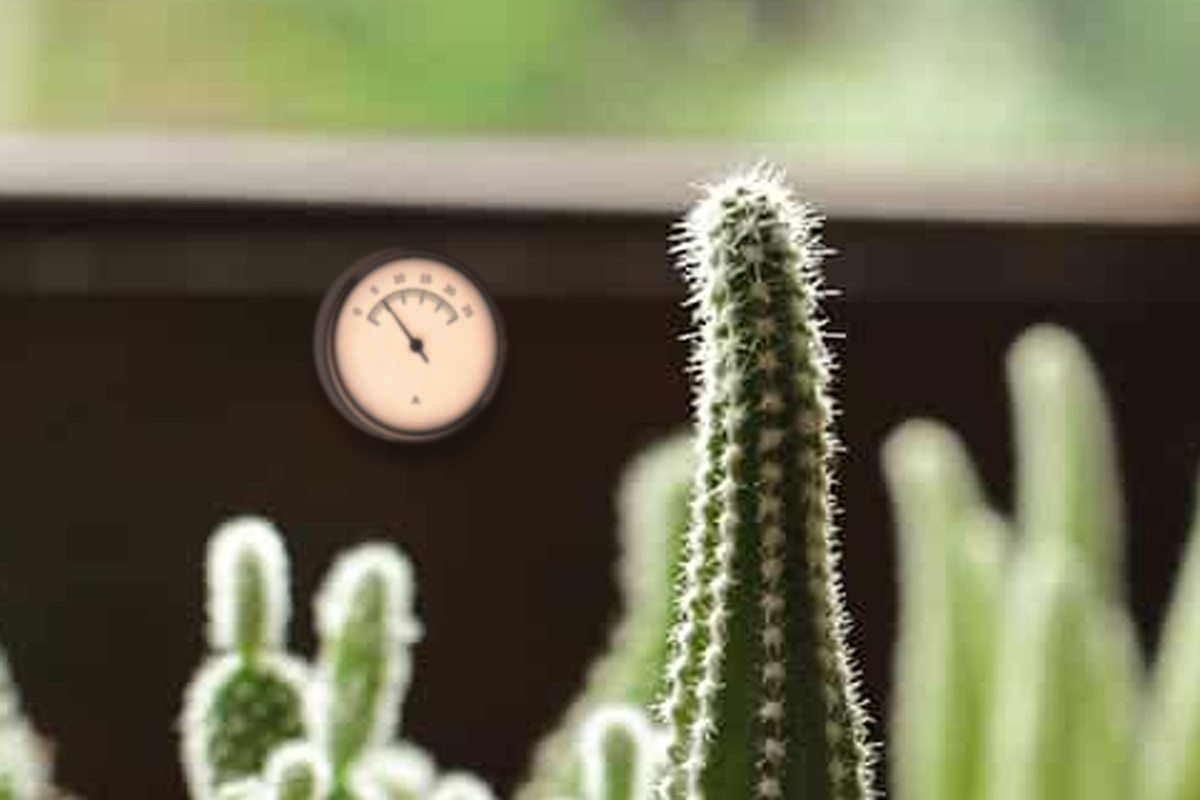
5 A
